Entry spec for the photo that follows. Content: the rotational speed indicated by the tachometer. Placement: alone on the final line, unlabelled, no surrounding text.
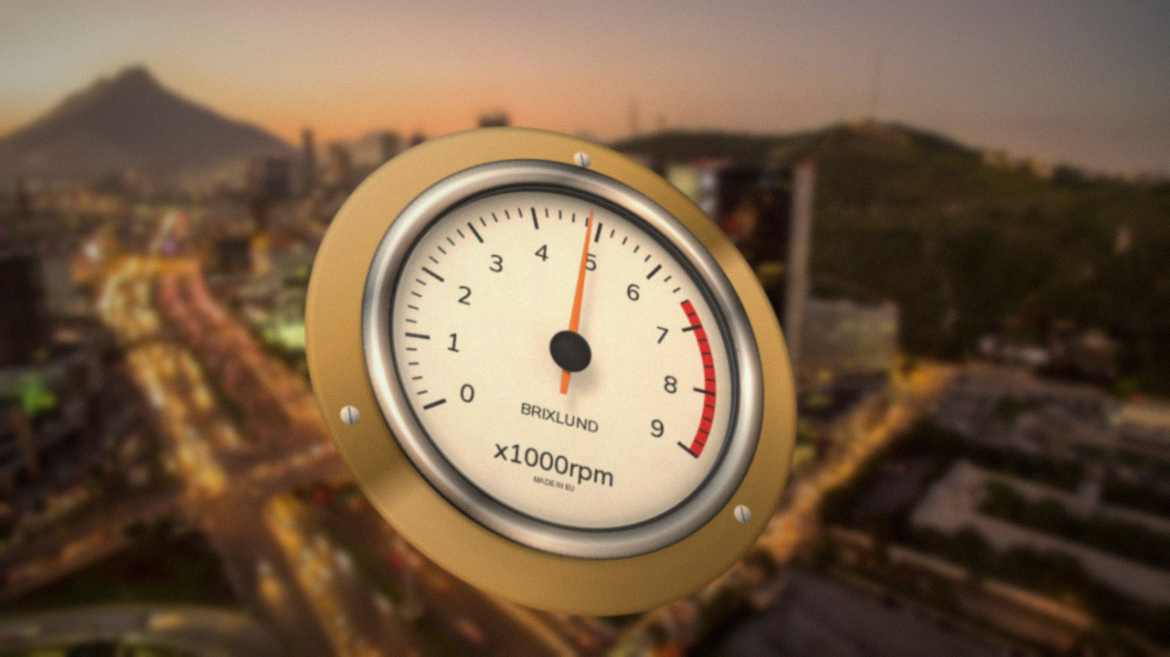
4800 rpm
